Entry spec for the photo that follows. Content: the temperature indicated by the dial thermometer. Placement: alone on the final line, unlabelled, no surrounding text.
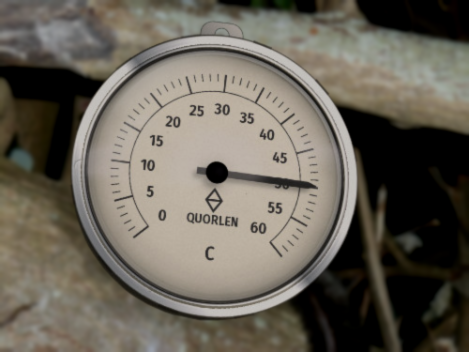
50 °C
